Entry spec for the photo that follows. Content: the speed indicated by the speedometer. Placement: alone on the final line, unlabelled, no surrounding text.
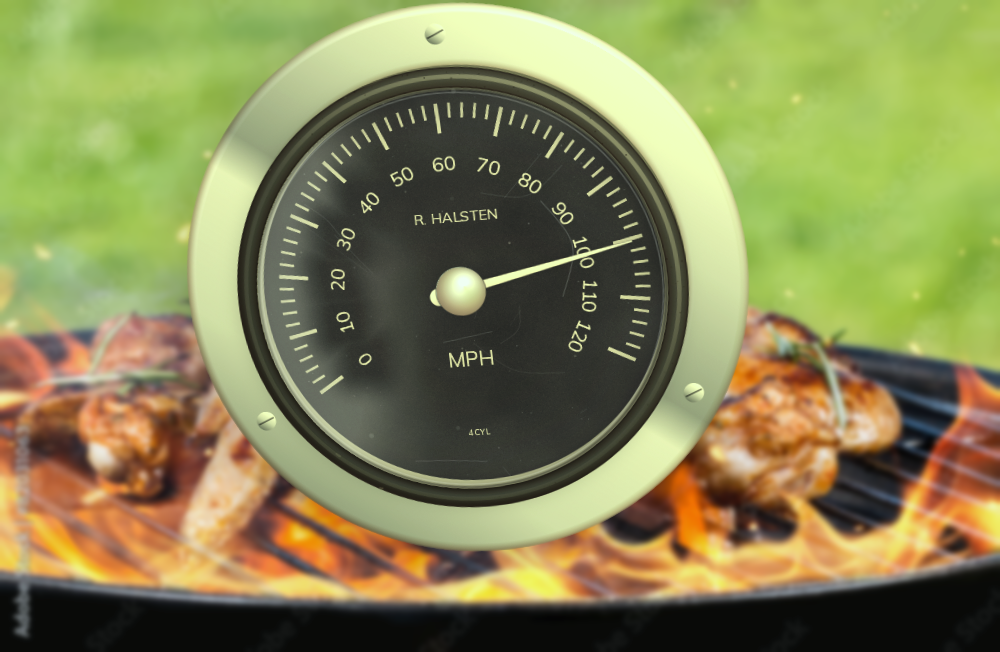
100 mph
